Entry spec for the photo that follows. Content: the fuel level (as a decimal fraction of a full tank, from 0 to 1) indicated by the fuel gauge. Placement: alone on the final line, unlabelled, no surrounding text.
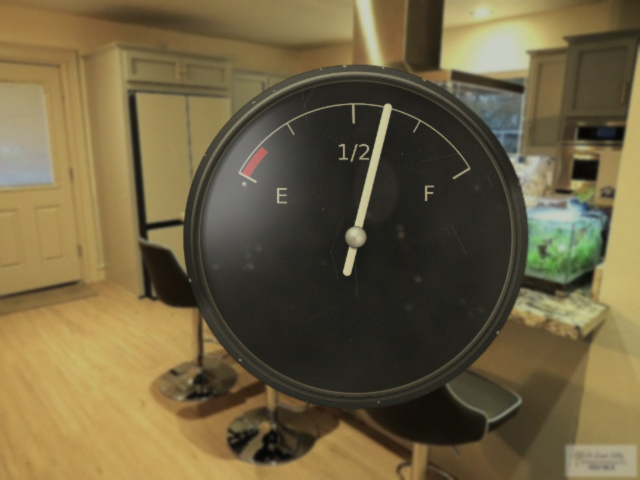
0.625
